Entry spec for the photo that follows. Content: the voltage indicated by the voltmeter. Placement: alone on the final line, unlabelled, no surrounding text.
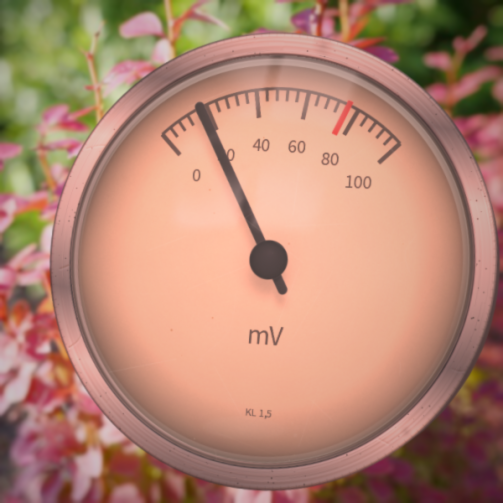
18 mV
